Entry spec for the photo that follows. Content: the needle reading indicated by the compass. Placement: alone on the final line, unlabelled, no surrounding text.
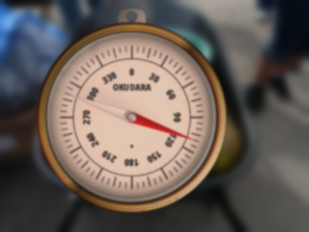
110 °
